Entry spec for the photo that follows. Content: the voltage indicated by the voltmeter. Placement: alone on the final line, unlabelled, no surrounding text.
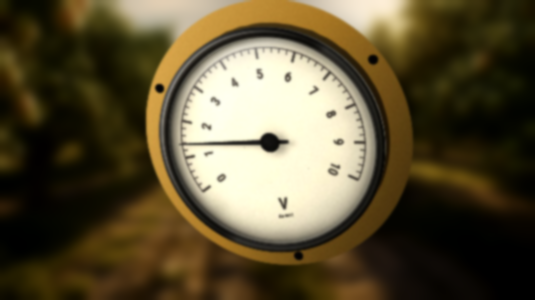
1.4 V
